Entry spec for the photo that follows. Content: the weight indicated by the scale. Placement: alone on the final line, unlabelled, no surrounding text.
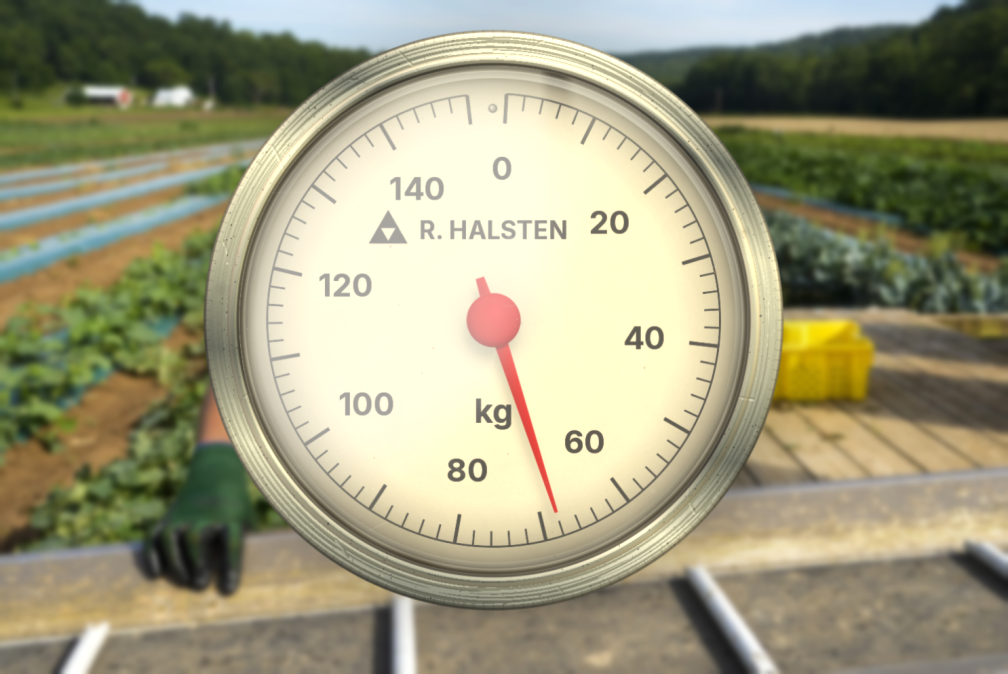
68 kg
